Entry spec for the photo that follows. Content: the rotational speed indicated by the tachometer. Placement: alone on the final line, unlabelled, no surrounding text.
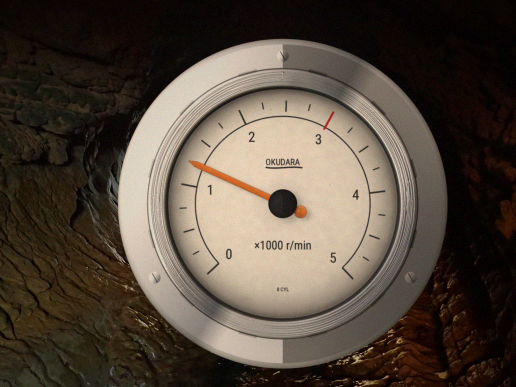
1250 rpm
